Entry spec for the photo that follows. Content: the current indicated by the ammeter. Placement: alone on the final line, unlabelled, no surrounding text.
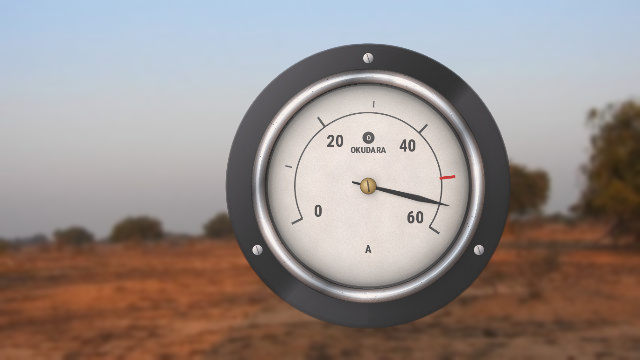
55 A
